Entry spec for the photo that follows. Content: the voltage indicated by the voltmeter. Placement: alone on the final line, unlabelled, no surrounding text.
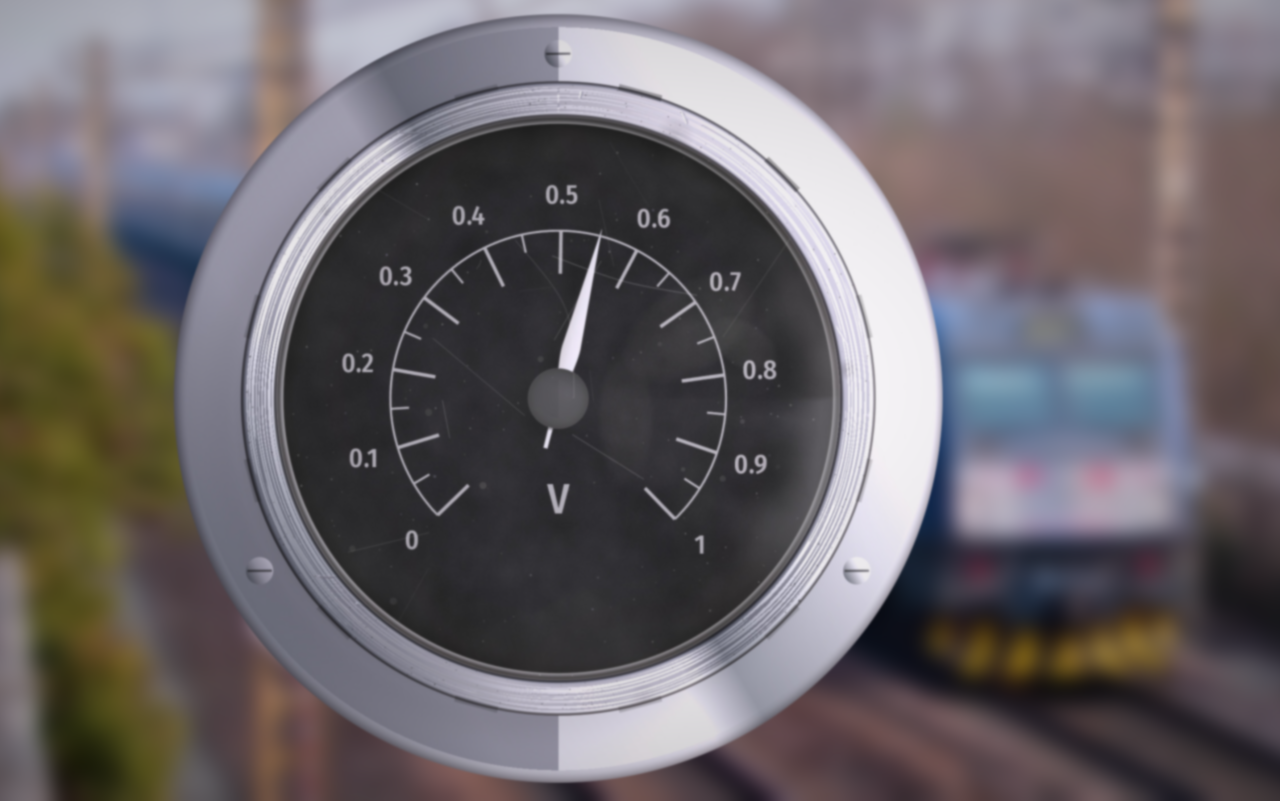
0.55 V
